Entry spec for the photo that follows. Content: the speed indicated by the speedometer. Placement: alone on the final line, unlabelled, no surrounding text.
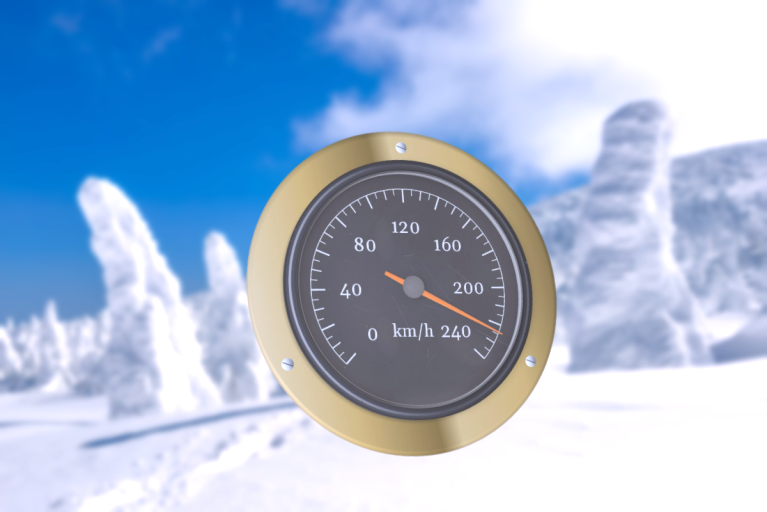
225 km/h
